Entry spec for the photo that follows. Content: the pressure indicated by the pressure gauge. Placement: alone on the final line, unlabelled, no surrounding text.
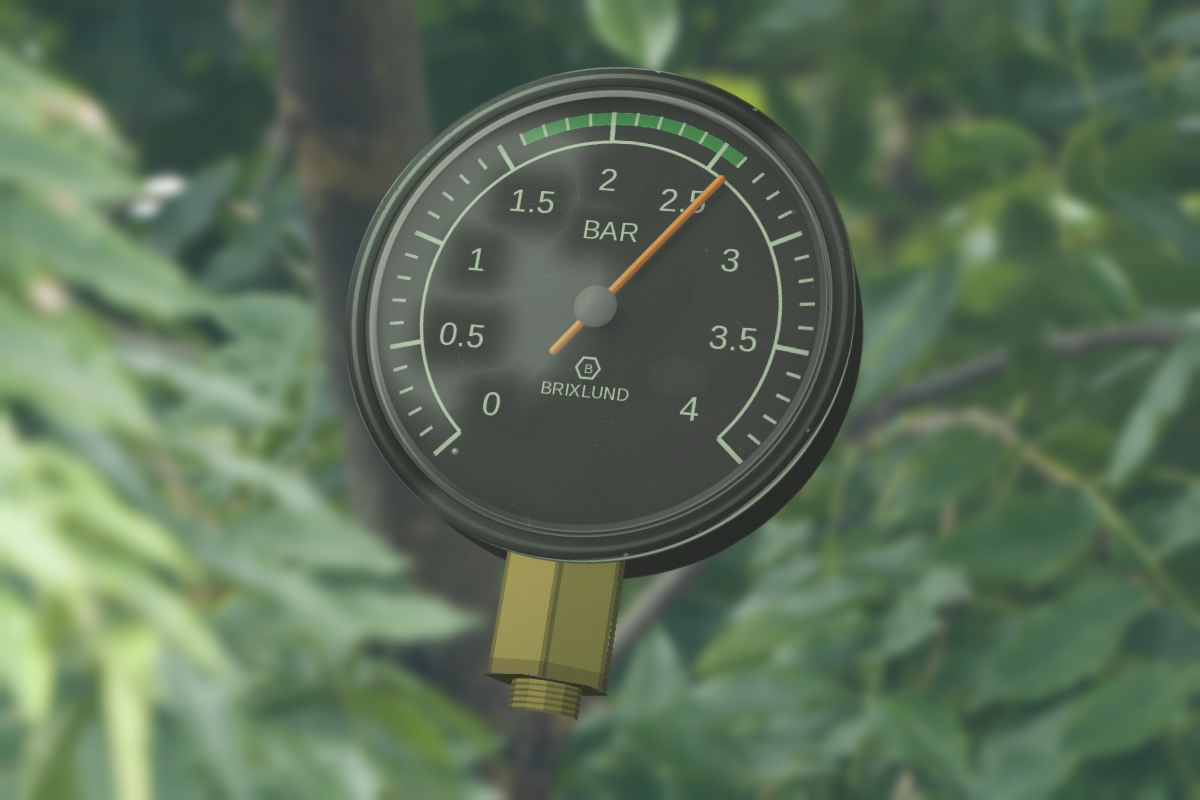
2.6 bar
